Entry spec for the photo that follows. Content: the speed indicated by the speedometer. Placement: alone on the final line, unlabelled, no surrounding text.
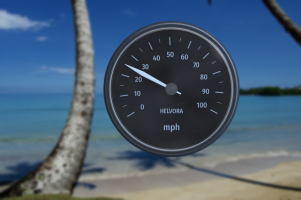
25 mph
